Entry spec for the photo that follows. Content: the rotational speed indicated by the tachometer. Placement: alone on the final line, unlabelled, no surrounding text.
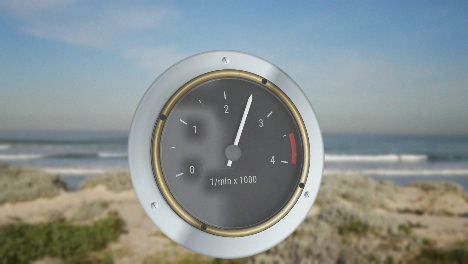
2500 rpm
